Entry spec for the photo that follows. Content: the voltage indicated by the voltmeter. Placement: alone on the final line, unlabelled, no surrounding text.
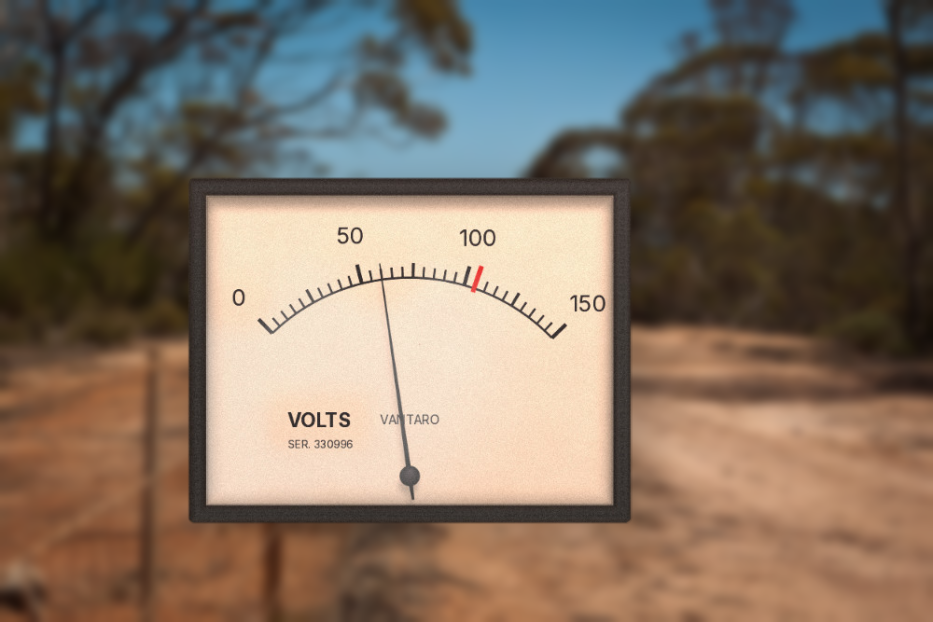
60 V
